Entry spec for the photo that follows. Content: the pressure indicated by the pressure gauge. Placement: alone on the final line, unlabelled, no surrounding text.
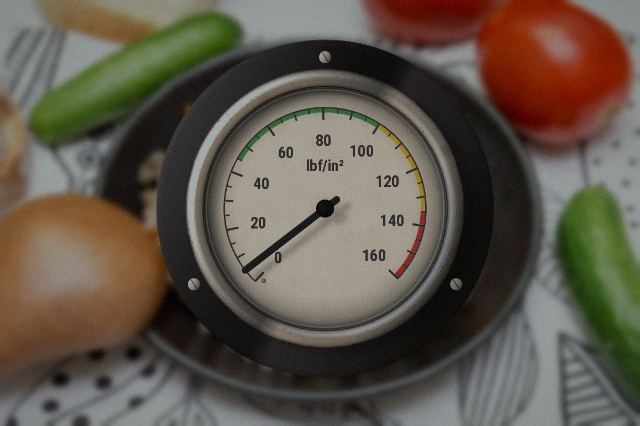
5 psi
